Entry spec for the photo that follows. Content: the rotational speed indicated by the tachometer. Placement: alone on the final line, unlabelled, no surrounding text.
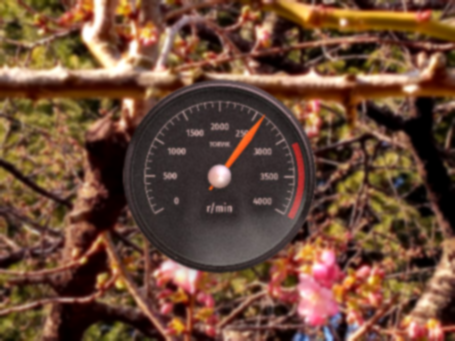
2600 rpm
